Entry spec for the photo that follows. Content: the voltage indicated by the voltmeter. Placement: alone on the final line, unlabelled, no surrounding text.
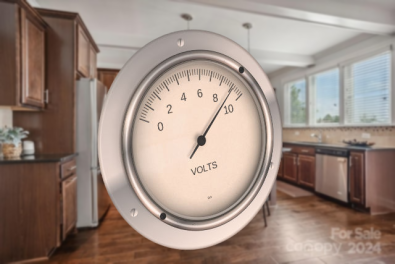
9 V
